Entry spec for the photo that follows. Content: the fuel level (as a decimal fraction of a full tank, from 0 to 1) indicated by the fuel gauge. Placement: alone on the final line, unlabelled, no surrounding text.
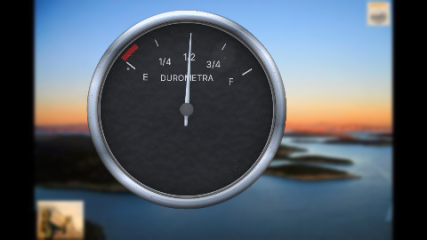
0.5
